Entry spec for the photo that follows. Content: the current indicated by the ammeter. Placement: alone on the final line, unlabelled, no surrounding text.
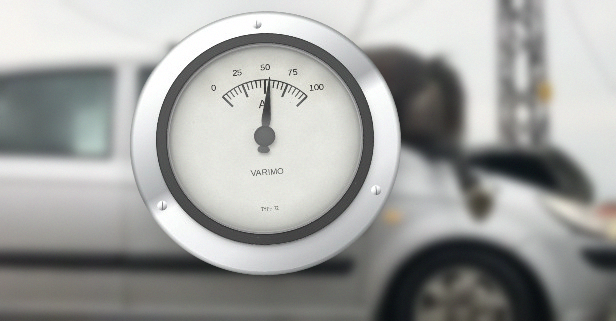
55 A
